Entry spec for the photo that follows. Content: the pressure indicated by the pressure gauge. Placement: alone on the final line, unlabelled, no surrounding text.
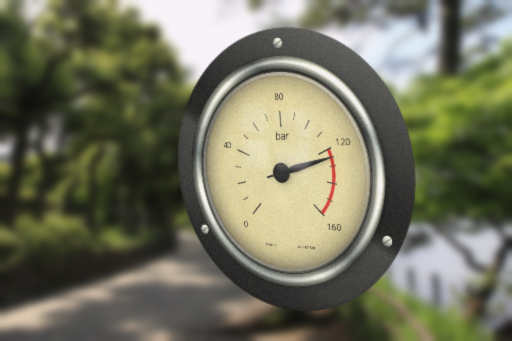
125 bar
